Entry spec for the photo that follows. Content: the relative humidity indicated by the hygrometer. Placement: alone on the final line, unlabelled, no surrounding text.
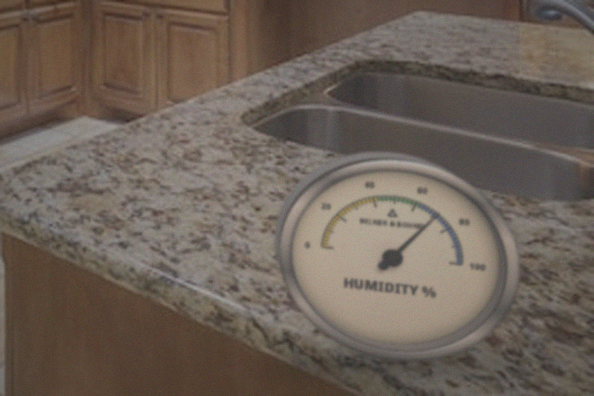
70 %
